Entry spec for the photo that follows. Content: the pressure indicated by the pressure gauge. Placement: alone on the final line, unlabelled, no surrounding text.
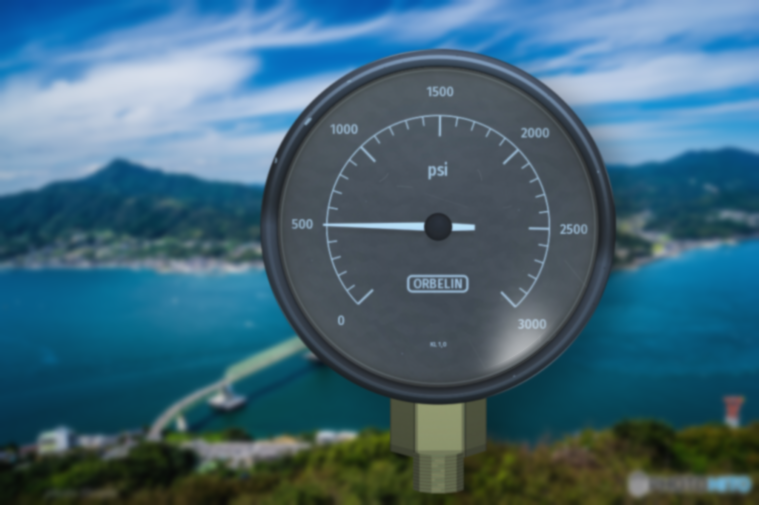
500 psi
